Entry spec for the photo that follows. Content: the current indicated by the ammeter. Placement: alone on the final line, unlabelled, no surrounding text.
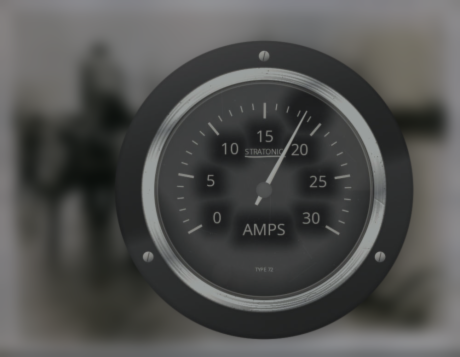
18.5 A
